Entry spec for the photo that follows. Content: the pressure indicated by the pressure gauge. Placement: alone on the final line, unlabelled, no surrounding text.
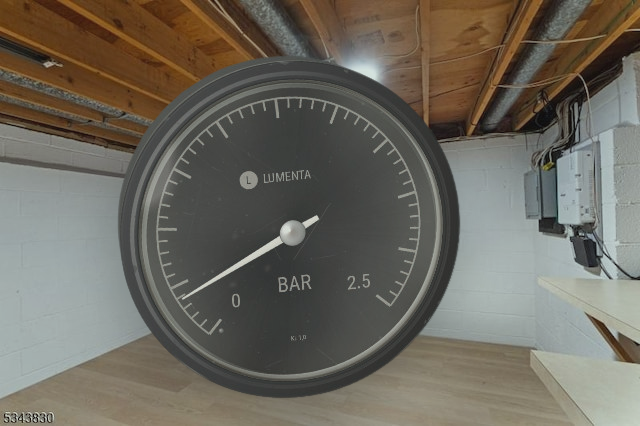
0.2 bar
